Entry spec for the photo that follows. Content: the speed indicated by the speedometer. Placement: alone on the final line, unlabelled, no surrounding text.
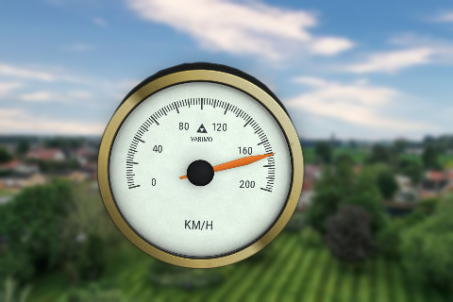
170 km/h
